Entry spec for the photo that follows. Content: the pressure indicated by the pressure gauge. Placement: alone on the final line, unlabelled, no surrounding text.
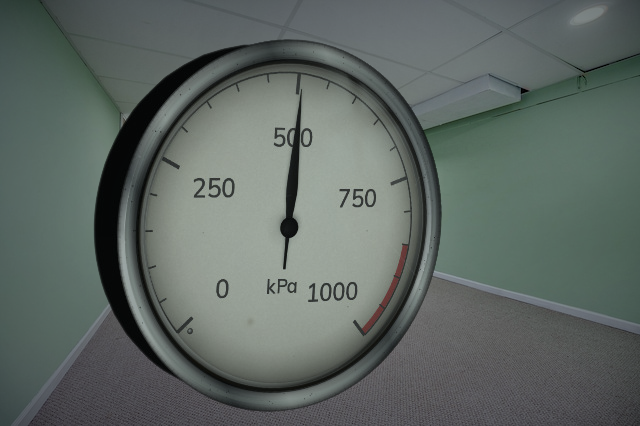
500 kPa
